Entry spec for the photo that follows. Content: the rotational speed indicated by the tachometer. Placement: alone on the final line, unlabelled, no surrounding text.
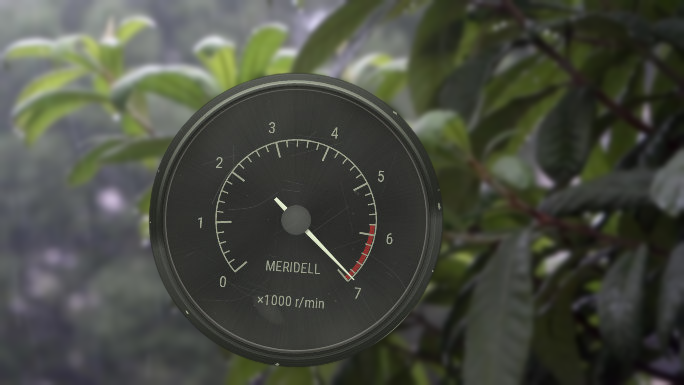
6900 rpm
